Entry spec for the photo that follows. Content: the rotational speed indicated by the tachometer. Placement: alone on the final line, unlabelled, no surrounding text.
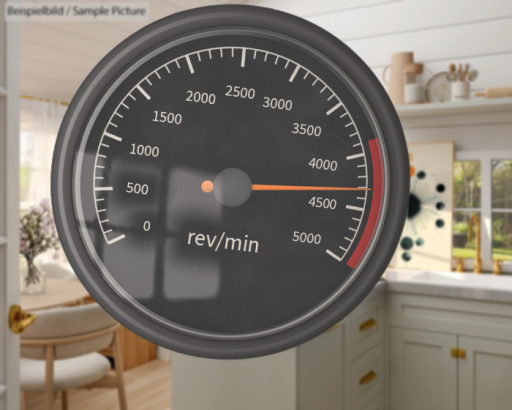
4300 rpm
